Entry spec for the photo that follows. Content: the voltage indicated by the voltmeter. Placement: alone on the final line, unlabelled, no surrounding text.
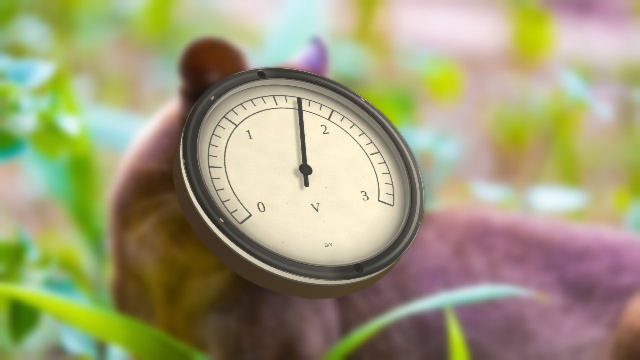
1.7 V
